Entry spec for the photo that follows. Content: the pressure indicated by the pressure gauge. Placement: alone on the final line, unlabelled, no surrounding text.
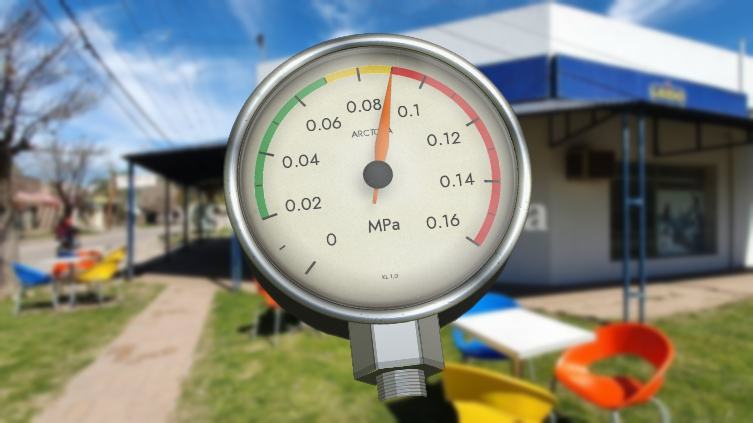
0.09 MPa
